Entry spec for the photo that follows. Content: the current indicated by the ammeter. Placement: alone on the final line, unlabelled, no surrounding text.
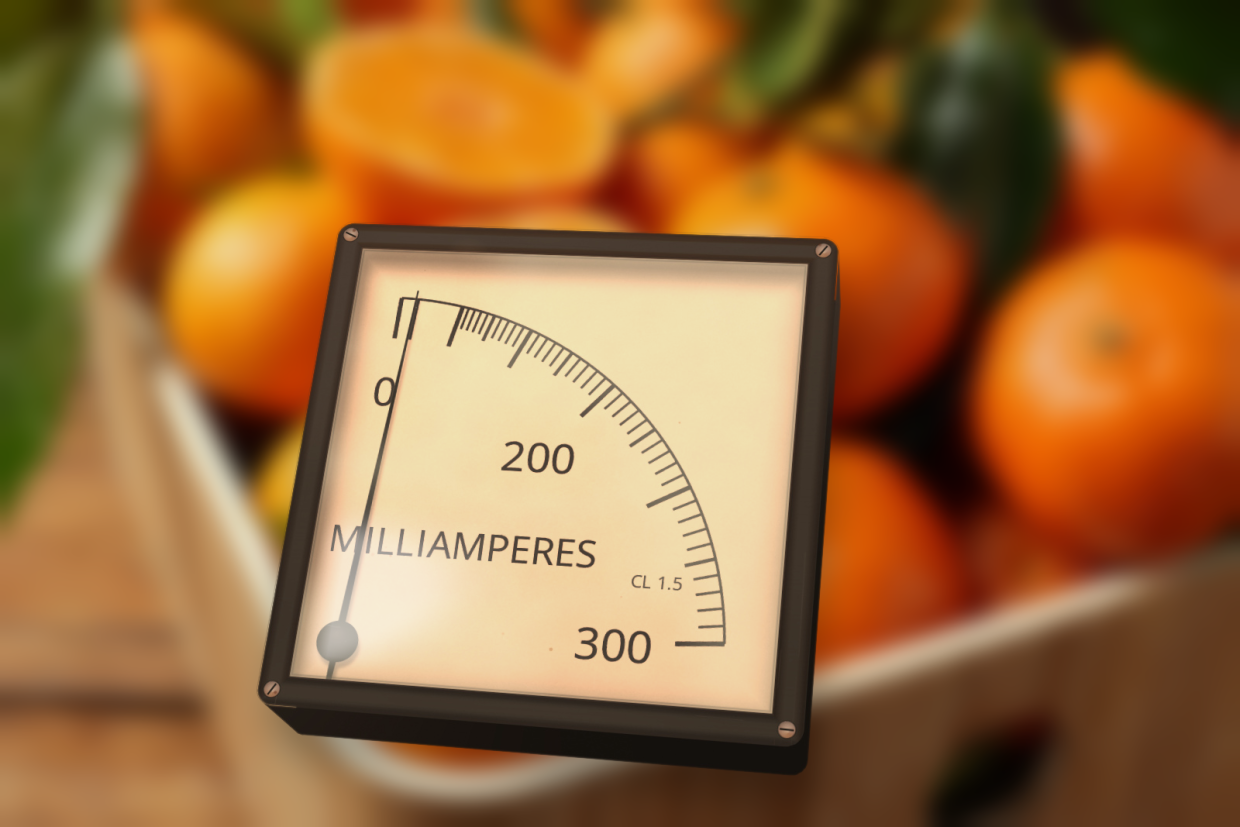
50 mA
